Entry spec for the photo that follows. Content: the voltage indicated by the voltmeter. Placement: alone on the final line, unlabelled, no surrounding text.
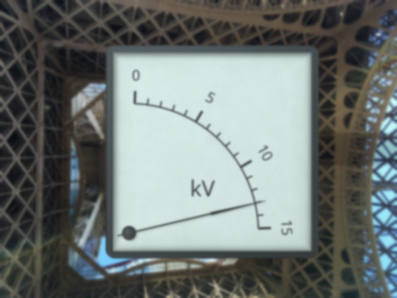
13 kV
